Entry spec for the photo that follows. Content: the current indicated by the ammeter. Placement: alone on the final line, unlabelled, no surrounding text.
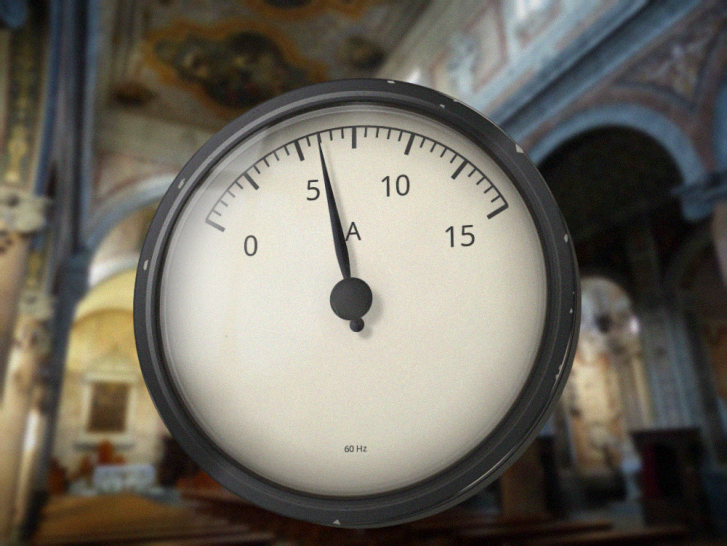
6 A
